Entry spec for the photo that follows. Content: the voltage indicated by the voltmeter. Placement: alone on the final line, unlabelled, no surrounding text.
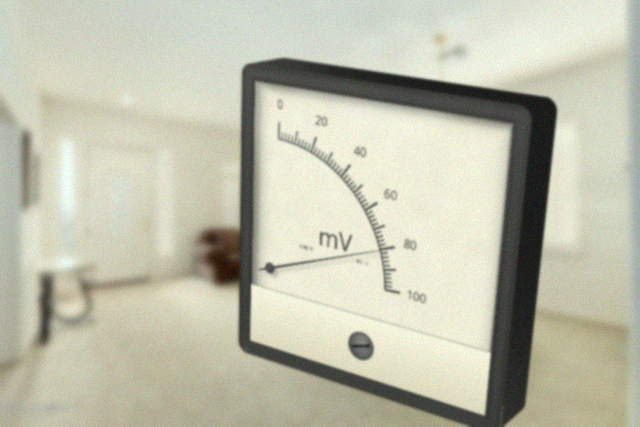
80 mV
